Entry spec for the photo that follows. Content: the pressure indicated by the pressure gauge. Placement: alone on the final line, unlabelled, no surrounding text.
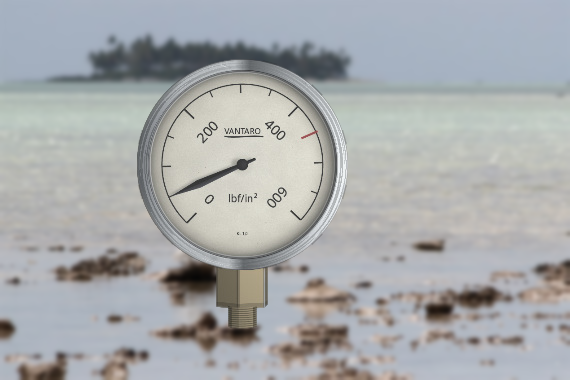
50 psi
